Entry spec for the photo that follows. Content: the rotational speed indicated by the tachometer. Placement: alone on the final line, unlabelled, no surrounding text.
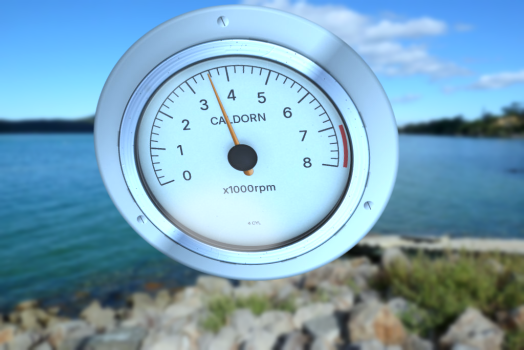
3600 rpm
